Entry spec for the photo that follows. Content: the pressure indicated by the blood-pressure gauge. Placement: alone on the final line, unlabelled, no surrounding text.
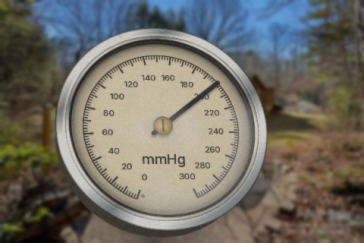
200 mmHg
